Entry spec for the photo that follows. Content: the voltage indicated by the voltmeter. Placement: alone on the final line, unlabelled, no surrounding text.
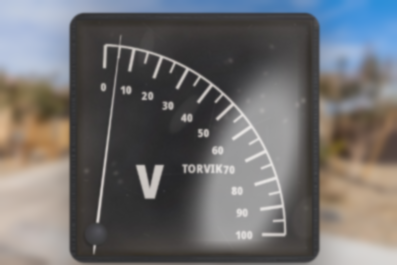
5 V
